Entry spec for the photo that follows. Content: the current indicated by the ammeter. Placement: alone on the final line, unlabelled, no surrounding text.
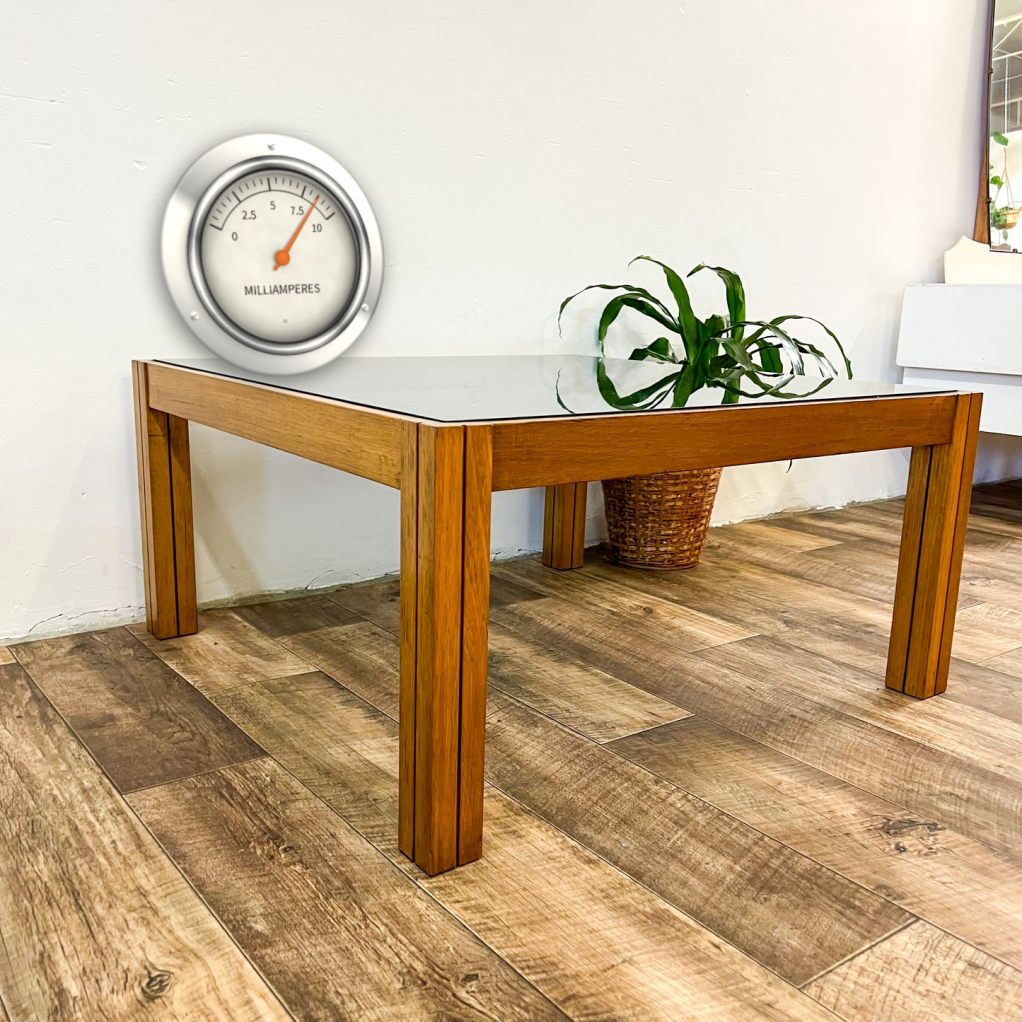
8.5 mA
